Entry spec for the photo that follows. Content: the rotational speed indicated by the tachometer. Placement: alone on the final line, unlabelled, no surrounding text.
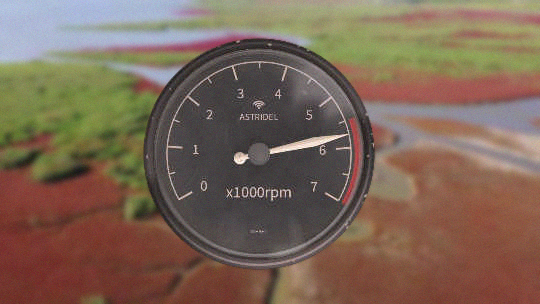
5750 rpm
